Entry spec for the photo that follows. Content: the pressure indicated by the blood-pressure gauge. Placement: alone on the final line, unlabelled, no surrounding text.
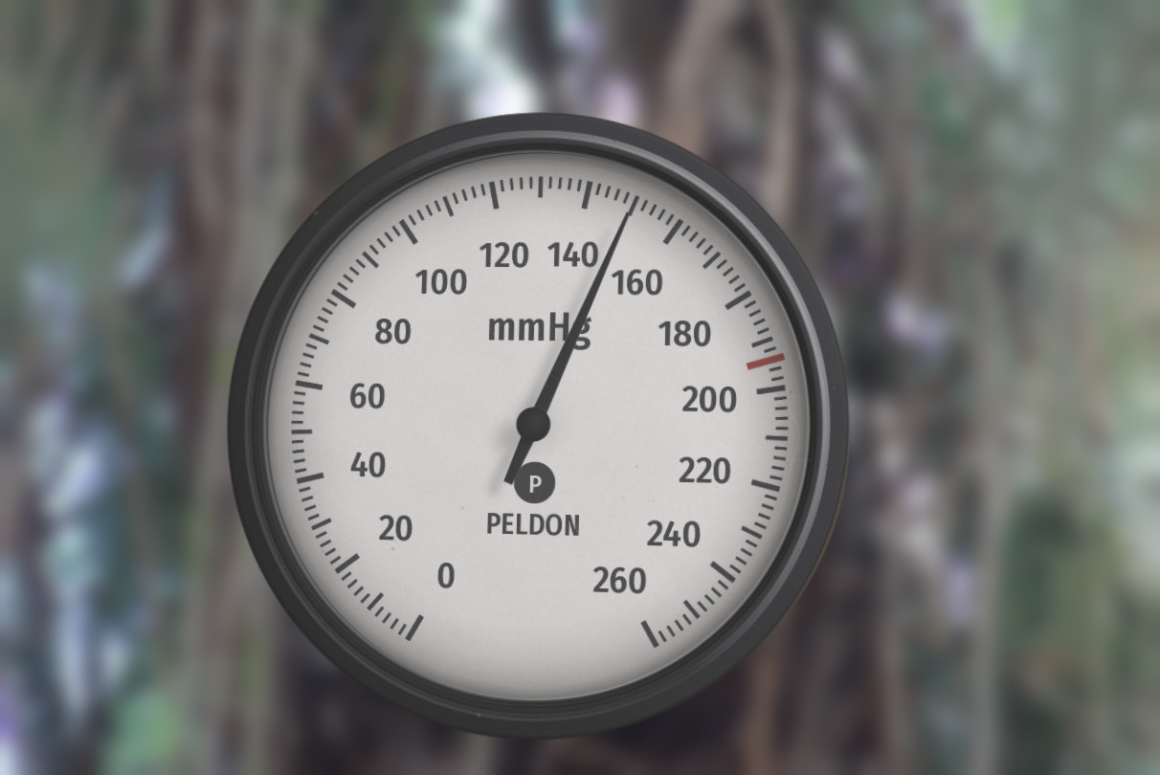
150 mmHg
